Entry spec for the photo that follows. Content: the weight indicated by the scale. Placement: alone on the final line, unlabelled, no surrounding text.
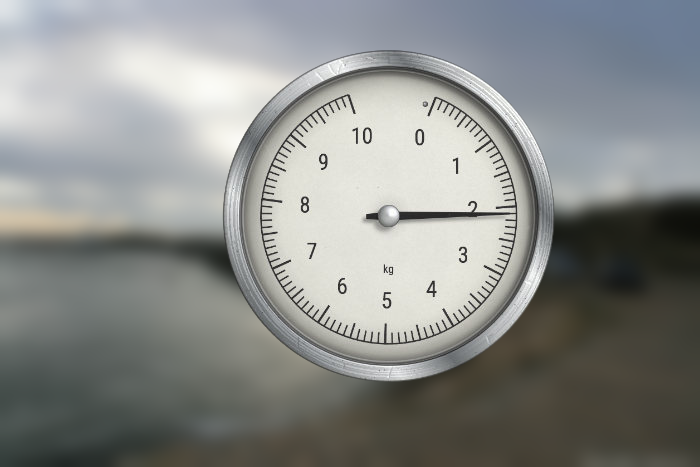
2.1 kg
